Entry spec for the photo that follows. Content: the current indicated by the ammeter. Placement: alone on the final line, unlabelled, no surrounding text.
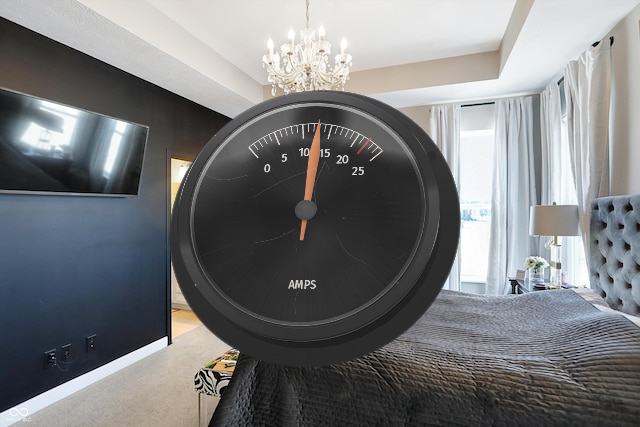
13 A
